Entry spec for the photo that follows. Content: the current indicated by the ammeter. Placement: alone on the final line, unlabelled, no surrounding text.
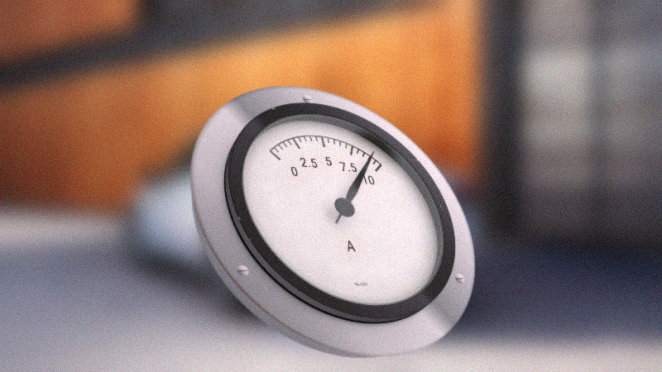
9 A
